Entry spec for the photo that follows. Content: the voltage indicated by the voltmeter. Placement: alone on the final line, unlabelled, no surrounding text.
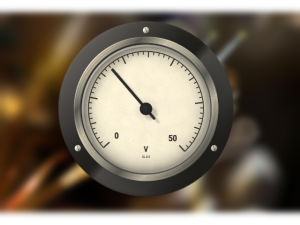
17 V
